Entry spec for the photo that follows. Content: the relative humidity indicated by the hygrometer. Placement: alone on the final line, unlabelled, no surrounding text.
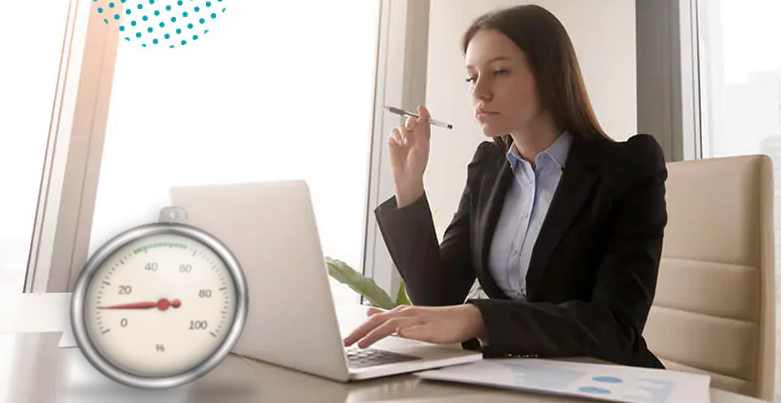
10 %
